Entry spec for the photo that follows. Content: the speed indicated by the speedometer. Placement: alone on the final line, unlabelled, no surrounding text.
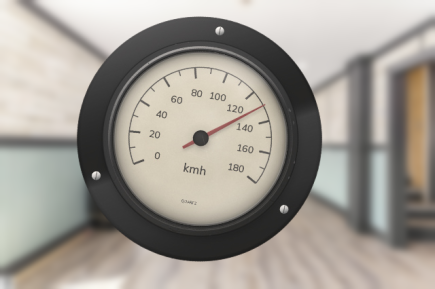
130 km/h
